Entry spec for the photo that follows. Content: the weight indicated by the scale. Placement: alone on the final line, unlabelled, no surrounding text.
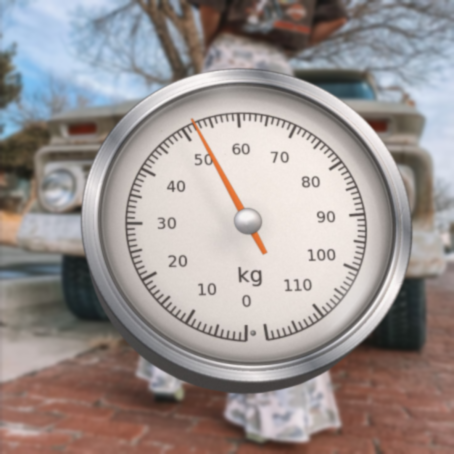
52 kg
